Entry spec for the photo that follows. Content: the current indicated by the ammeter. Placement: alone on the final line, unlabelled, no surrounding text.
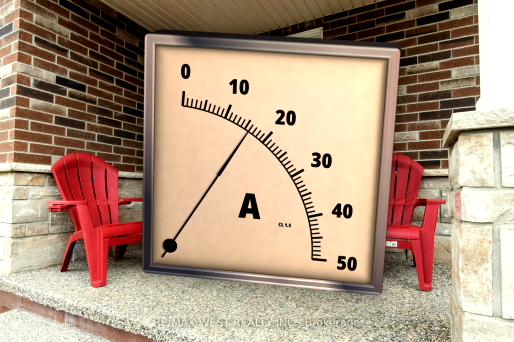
16 A
